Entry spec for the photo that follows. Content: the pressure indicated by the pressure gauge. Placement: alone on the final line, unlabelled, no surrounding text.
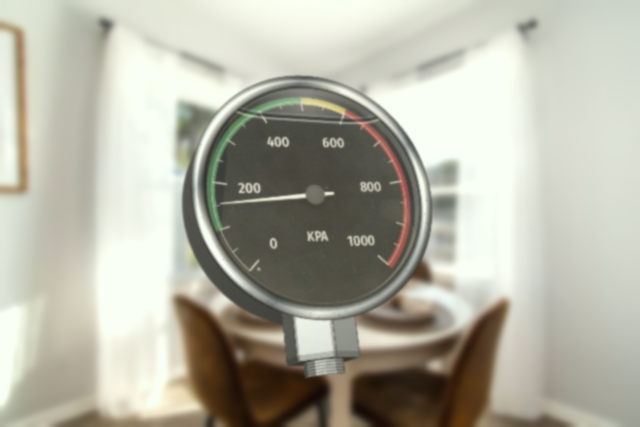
150 kPa
